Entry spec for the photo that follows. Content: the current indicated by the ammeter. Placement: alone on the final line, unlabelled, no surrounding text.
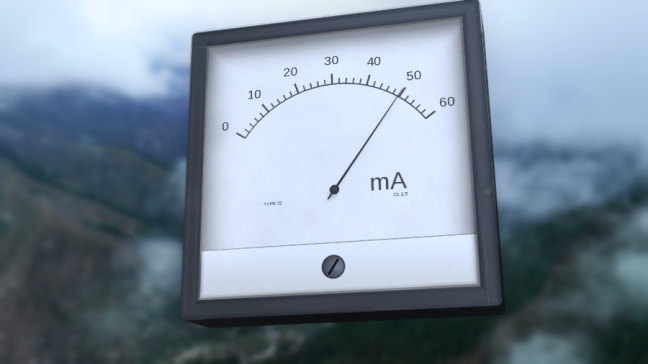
50 mA
